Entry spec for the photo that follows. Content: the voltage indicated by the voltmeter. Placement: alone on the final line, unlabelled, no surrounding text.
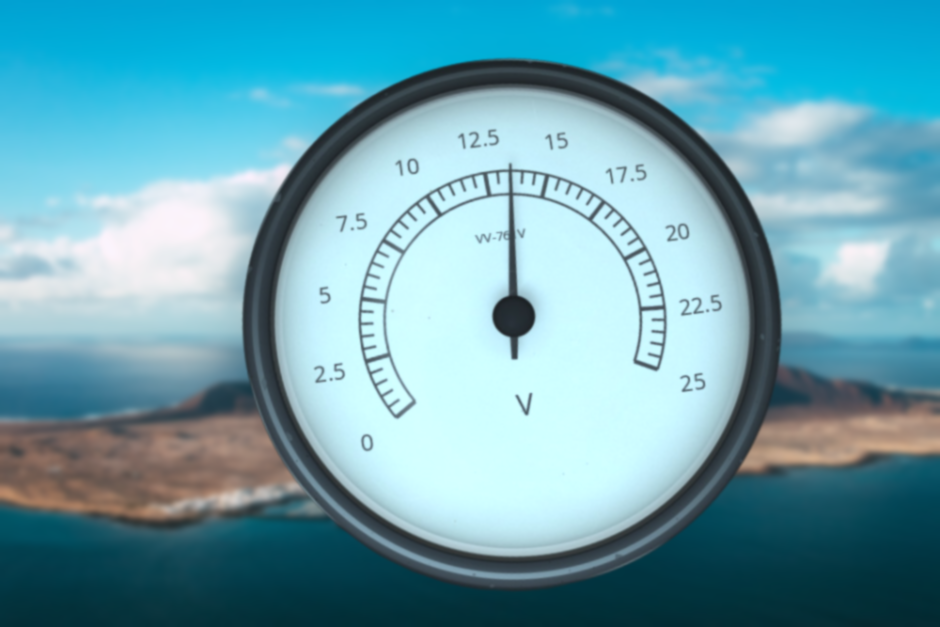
13.5 V
